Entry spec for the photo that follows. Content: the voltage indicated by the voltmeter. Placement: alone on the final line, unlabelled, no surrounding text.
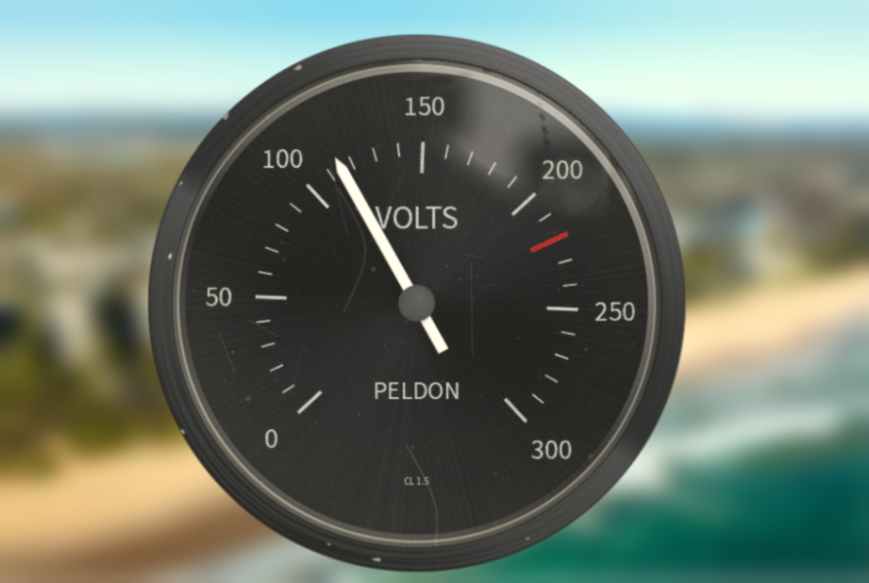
115 V
